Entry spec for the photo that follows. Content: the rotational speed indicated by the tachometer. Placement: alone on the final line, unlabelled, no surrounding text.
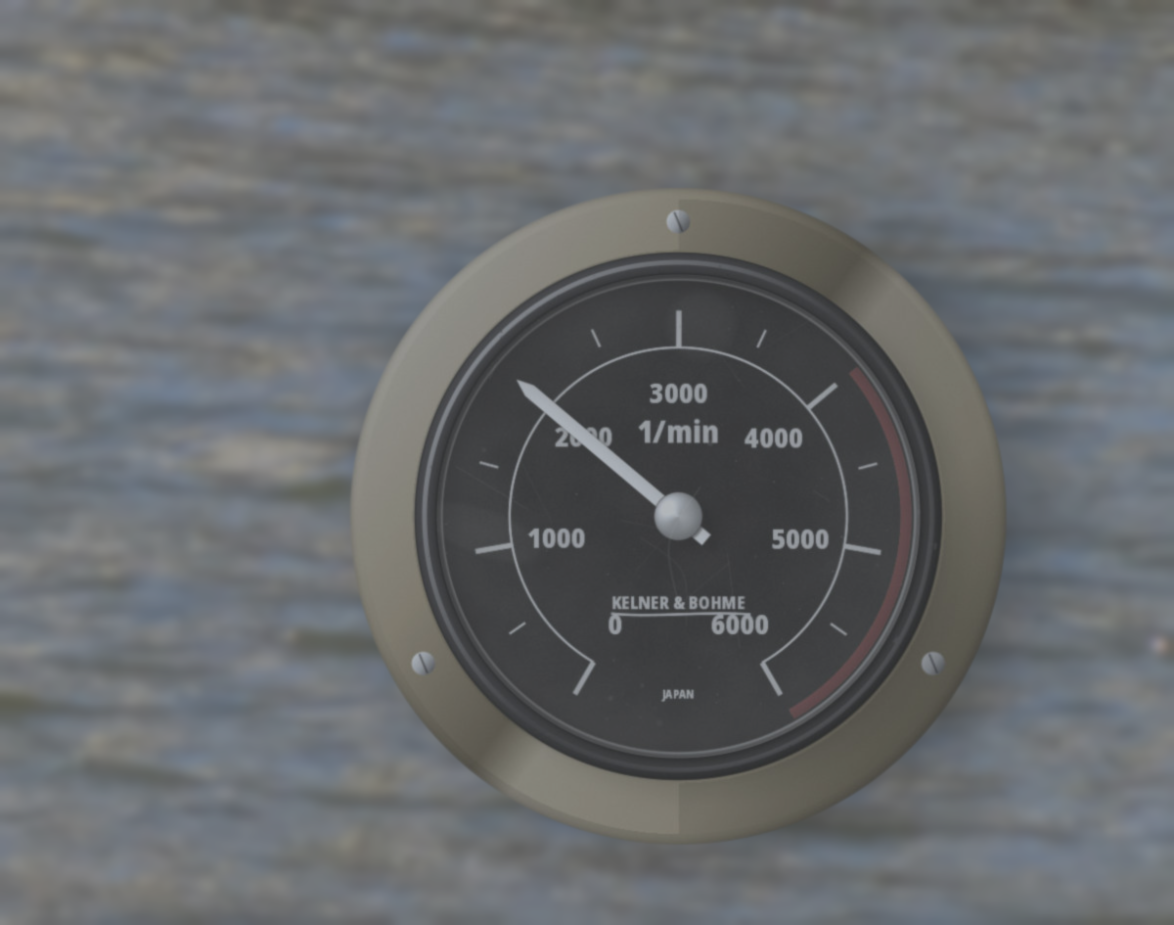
2000 rpm
